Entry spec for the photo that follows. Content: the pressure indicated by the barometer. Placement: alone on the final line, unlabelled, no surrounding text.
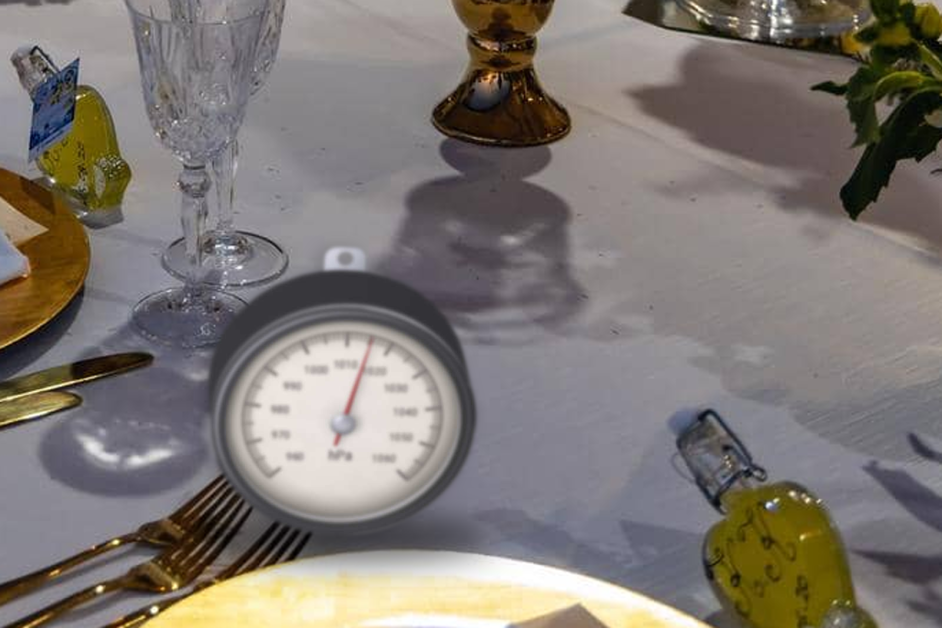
1015 hPa
